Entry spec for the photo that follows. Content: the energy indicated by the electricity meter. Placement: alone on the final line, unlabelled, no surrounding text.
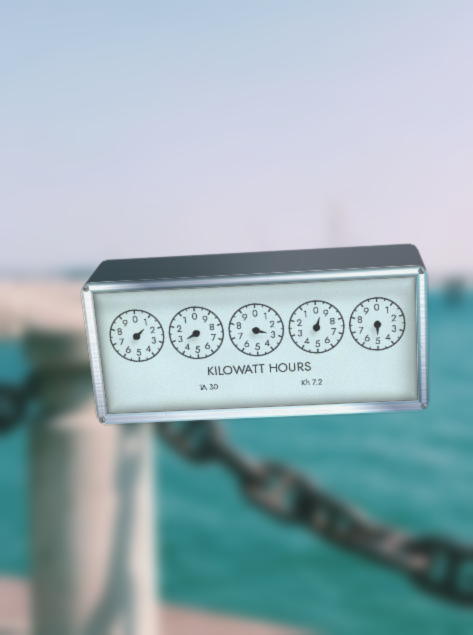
13295 kWh
